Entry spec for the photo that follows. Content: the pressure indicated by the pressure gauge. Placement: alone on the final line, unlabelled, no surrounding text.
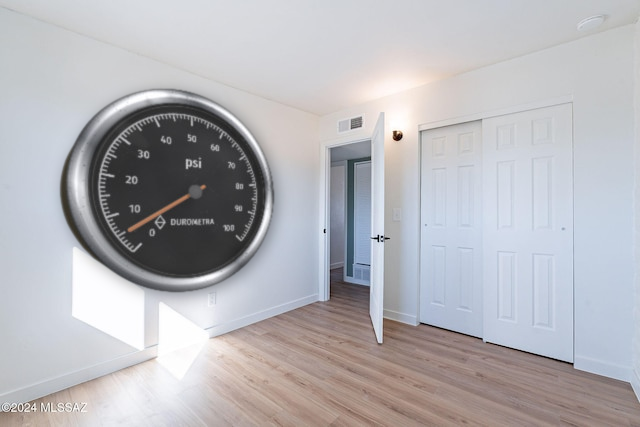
5 psi
